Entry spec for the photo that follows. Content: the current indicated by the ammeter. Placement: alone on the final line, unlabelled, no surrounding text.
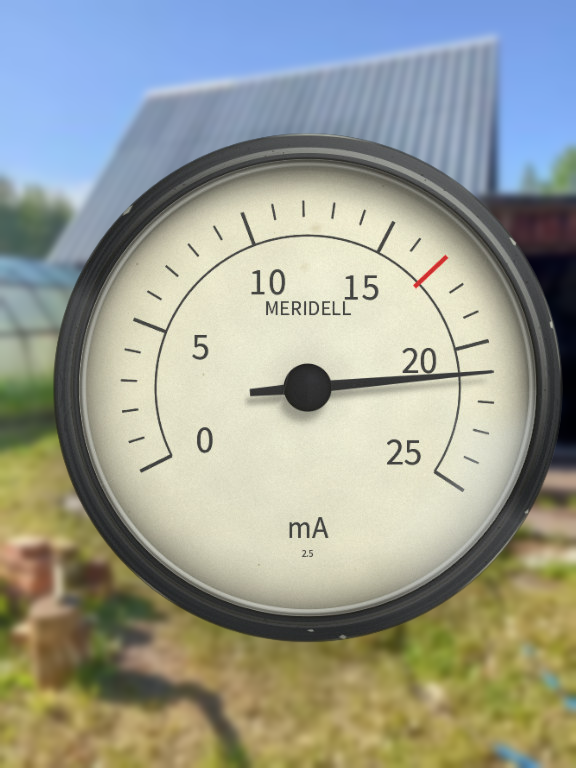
21 mA
